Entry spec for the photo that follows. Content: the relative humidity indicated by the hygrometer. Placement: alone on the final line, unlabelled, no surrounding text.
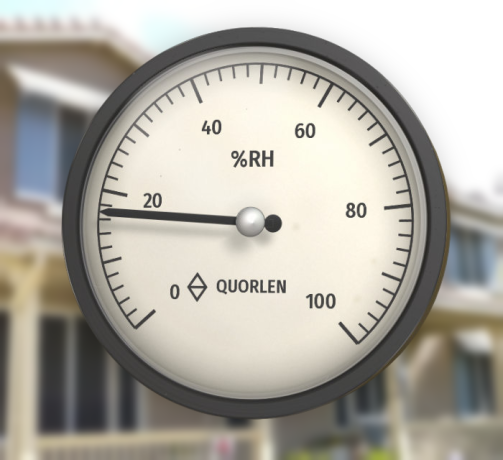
17 %
